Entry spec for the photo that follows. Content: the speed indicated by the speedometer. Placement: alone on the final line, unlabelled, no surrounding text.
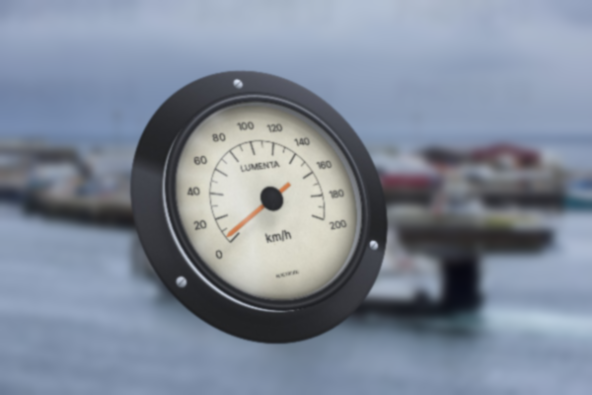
5 km/h
